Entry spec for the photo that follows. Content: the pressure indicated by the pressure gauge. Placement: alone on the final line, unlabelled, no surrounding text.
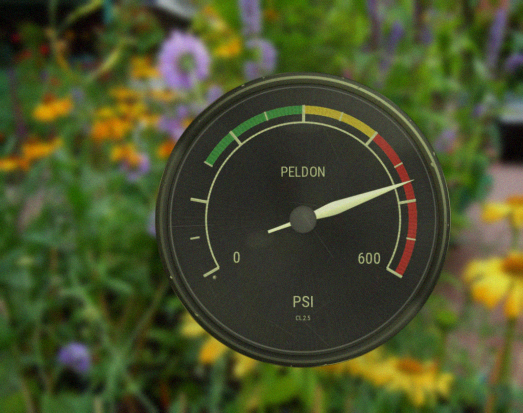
475 psi
